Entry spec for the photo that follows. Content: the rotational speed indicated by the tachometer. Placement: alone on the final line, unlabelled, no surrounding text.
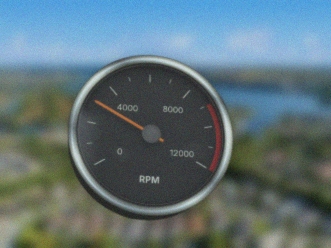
3000 rpm
